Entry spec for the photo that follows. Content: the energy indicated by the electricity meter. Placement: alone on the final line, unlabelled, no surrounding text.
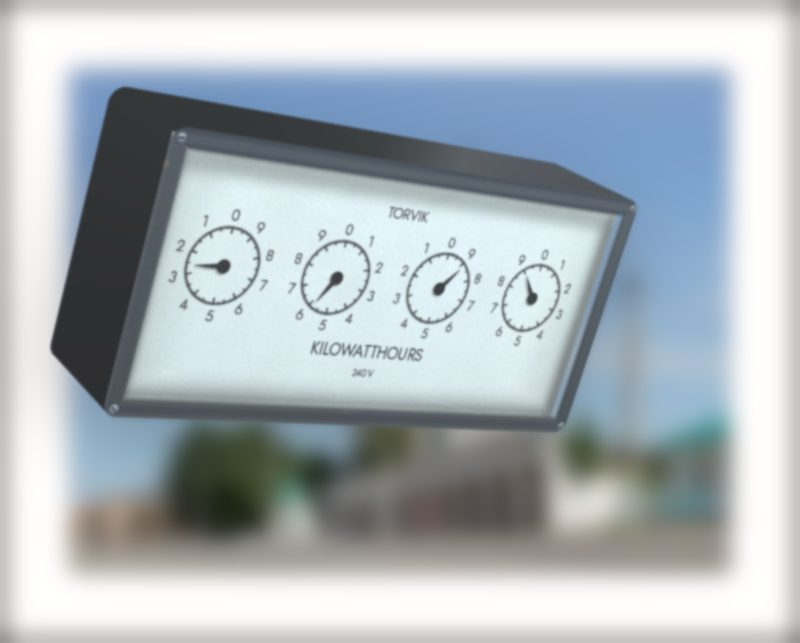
2589 kWh
